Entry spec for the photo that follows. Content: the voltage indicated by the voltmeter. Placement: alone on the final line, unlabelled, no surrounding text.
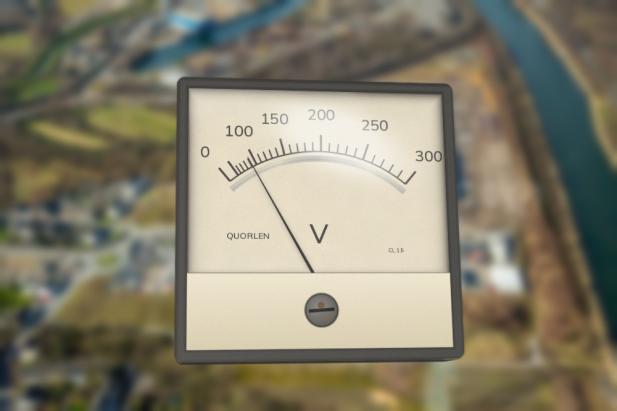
90 V
